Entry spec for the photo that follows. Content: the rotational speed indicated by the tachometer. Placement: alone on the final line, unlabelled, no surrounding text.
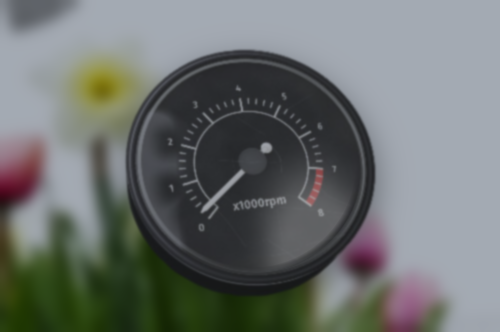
200 rpm
